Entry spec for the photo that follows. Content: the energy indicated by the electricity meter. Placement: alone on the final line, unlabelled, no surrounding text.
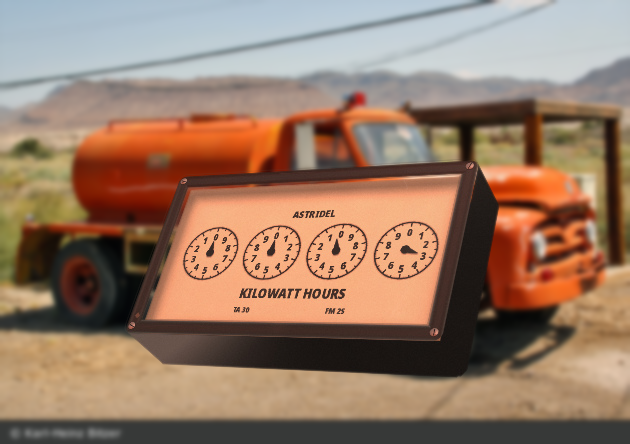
3 kWh
